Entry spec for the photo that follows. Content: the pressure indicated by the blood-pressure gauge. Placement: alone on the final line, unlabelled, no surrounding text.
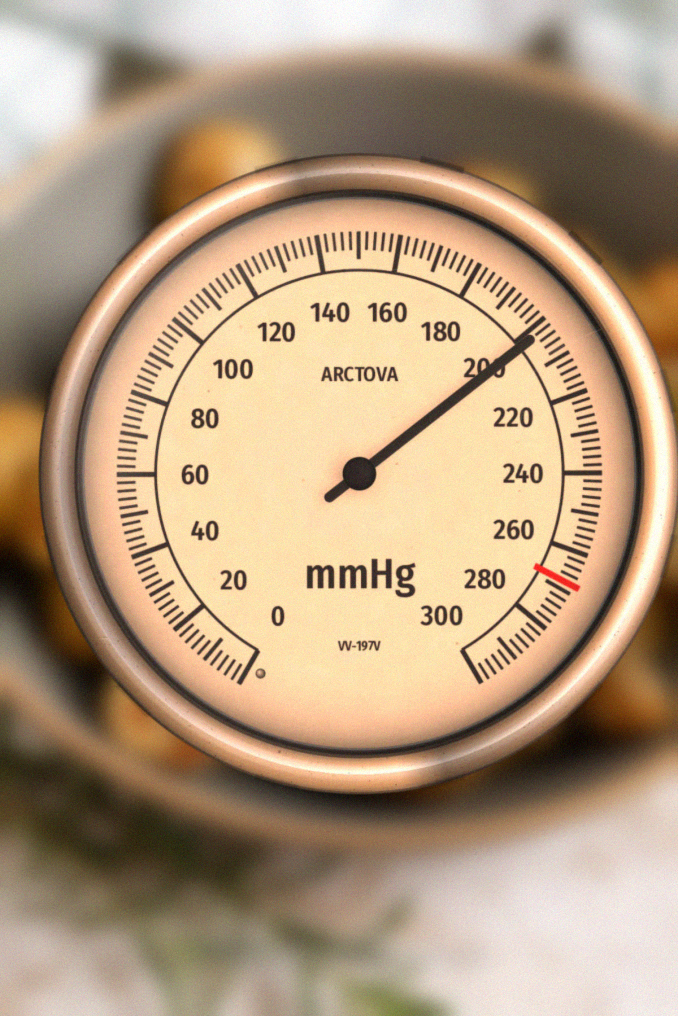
202 mmHg
